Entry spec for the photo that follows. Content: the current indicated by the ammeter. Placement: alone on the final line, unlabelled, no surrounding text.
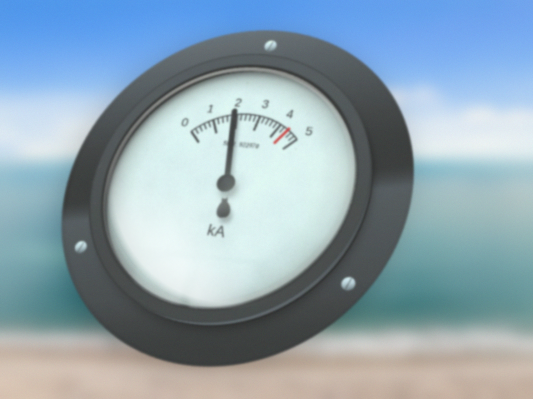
2 kA
